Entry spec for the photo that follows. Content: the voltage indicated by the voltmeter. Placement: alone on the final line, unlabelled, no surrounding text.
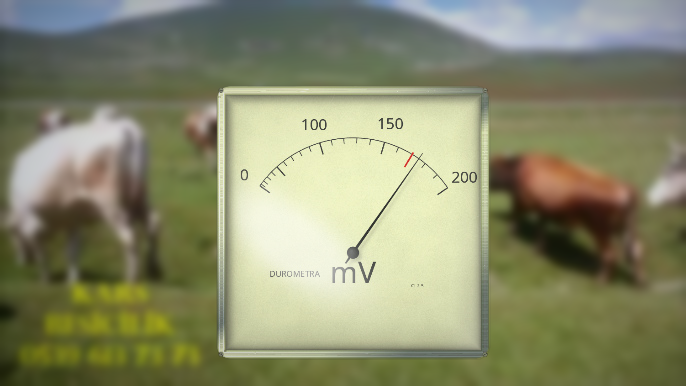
175 mV
